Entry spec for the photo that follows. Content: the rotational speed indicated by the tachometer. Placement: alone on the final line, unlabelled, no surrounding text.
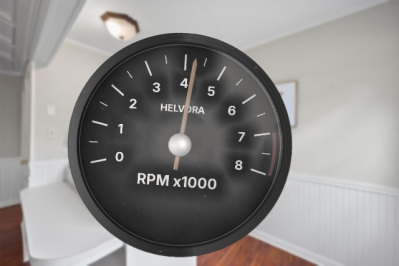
4250 rpm
